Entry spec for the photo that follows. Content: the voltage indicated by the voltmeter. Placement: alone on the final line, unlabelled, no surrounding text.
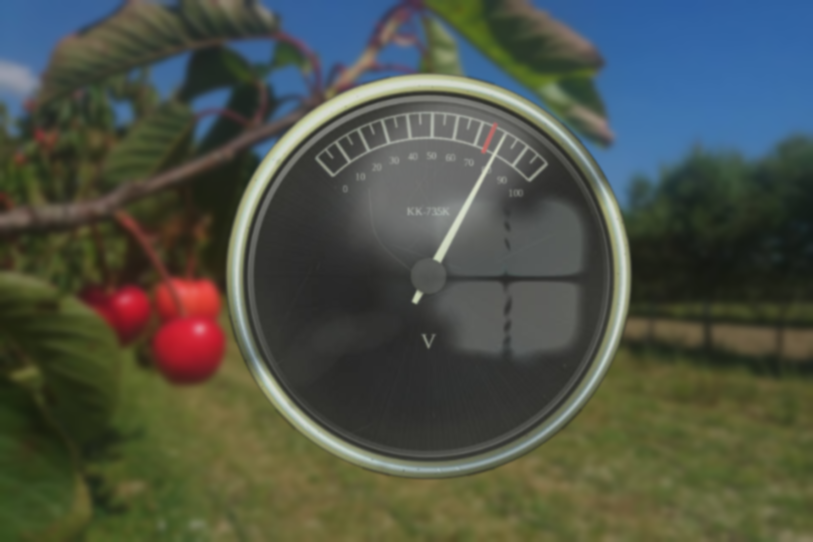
80 V
